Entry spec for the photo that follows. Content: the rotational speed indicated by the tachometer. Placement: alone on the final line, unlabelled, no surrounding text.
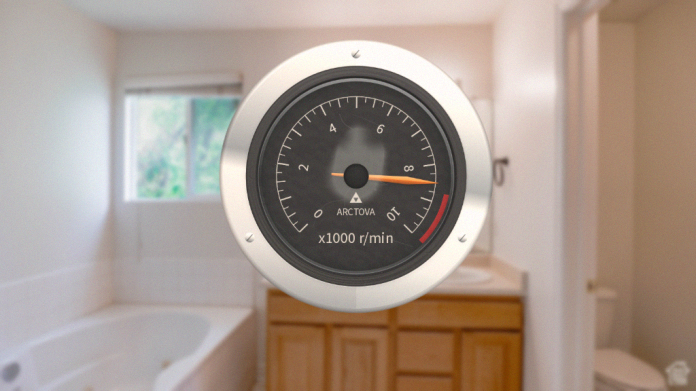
8500 rpm
